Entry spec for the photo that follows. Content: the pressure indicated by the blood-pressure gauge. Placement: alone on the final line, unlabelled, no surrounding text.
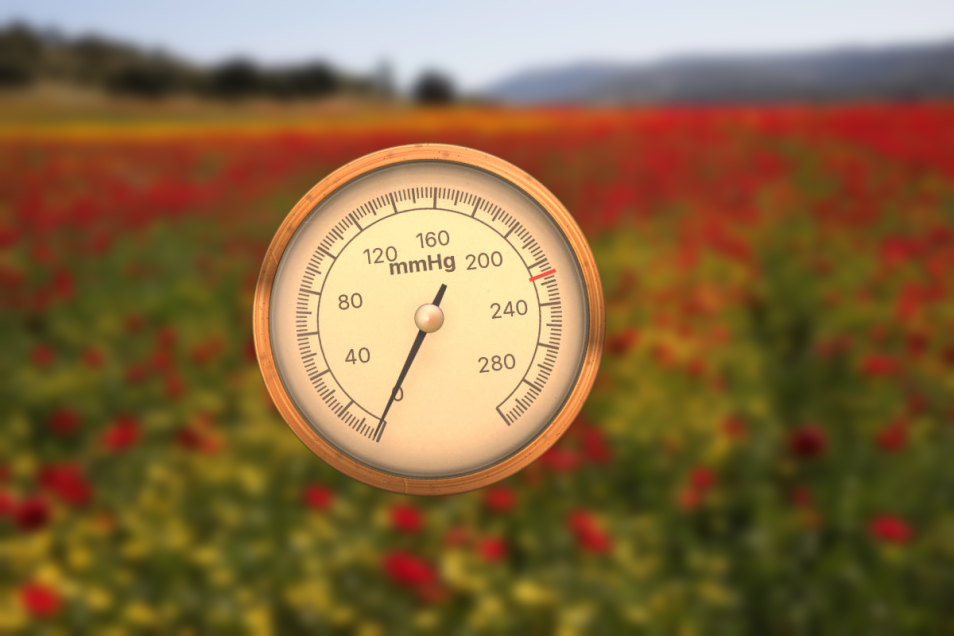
2 mmHg
